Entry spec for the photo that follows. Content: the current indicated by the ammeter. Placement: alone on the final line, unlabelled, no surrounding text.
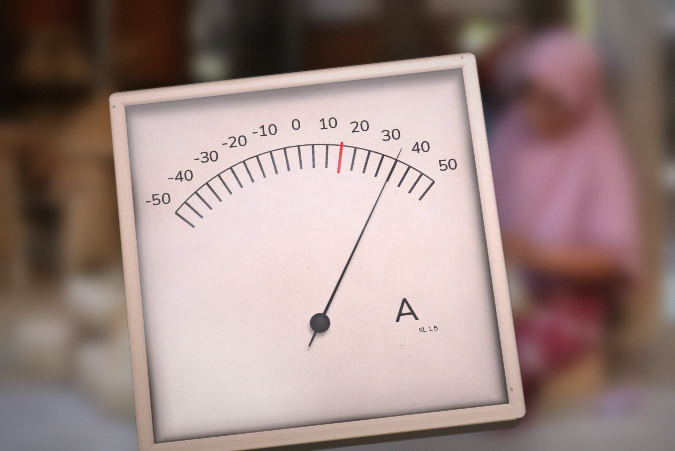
35 A
